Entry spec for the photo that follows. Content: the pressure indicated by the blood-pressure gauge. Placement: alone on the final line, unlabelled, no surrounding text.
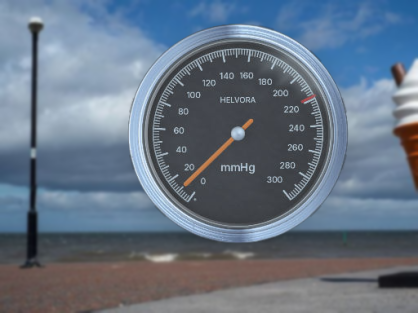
10 mmHg
